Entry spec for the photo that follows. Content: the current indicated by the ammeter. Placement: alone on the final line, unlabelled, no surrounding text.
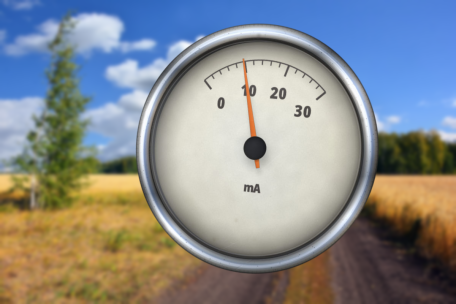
10 mA
